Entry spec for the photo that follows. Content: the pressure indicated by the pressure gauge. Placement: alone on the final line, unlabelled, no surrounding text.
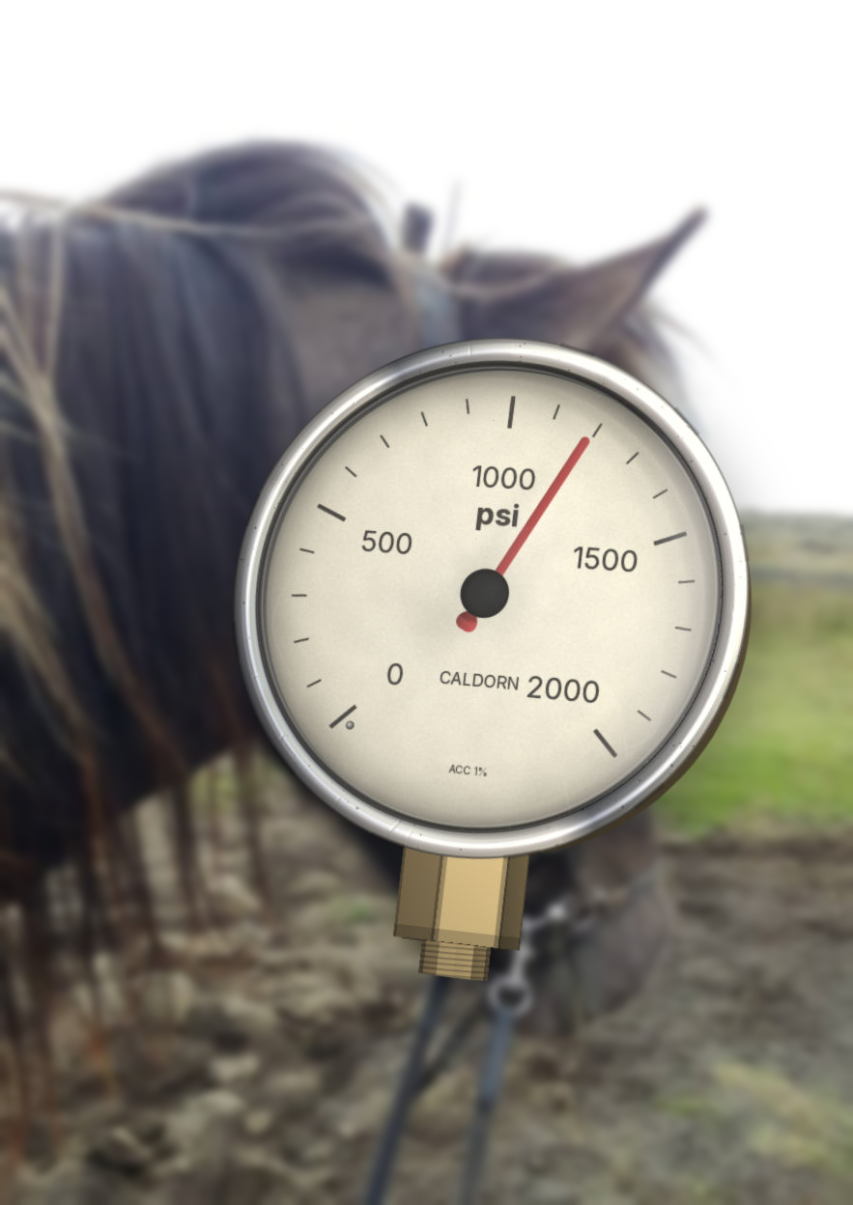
1200 psi
